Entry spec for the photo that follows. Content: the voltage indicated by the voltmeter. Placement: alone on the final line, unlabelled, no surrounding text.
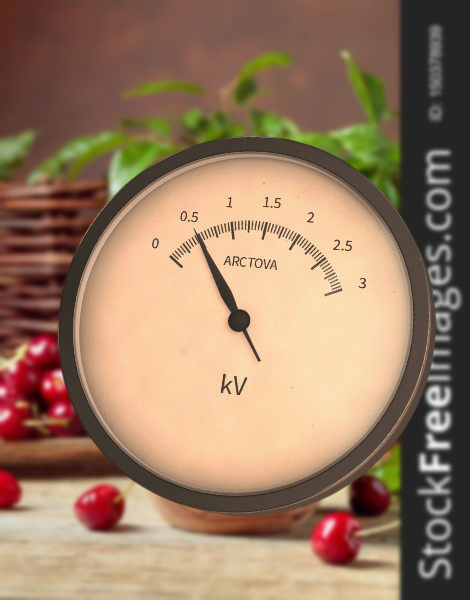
0.5 kV
